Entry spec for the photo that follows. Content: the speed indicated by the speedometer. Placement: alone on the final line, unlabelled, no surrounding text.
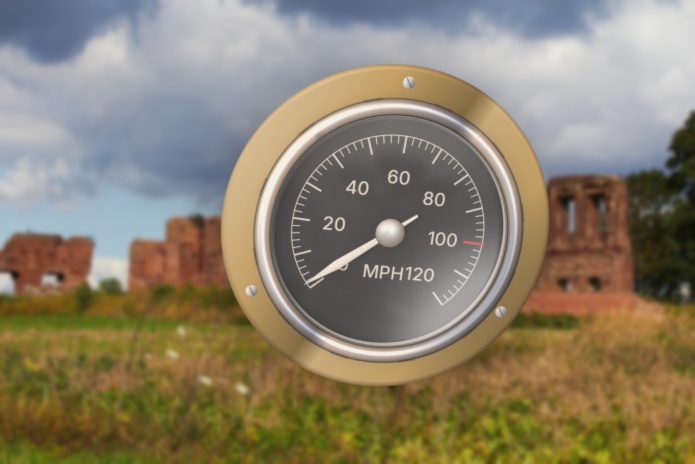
2 mph
